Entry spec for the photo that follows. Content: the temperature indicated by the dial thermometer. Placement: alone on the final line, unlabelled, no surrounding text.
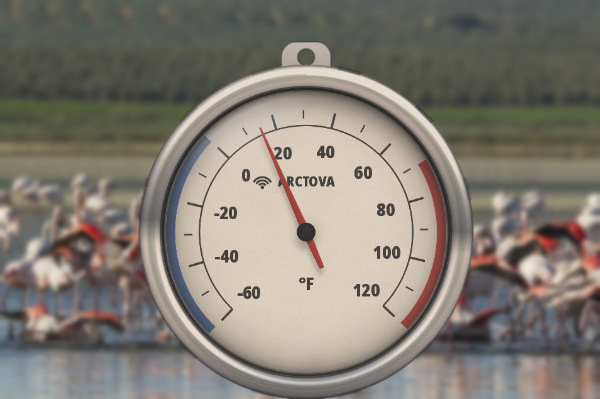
15 °F
